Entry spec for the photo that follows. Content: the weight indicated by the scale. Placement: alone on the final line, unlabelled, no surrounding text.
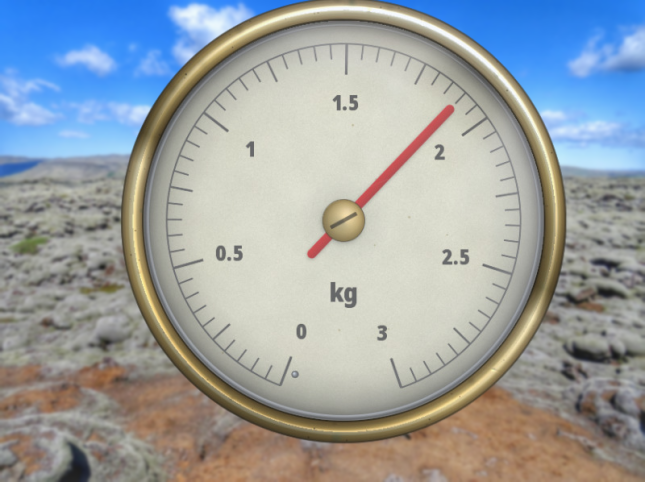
1.9 kg
